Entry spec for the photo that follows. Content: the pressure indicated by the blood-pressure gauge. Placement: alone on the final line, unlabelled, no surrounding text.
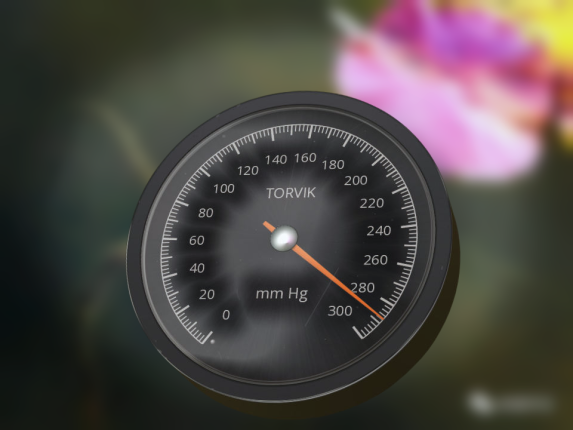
288 mmHg
